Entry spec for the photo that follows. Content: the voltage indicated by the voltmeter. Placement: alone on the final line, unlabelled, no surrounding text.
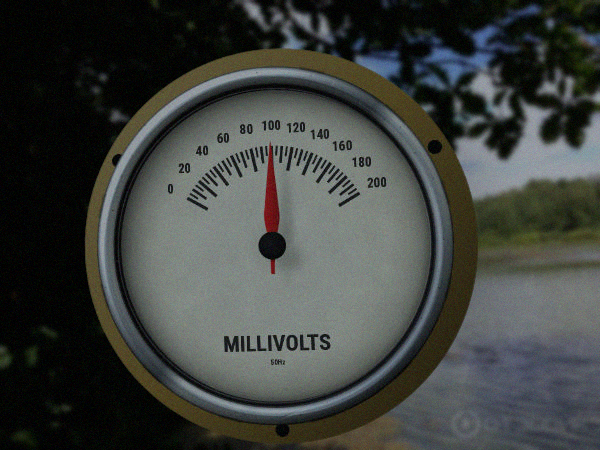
100 mV
